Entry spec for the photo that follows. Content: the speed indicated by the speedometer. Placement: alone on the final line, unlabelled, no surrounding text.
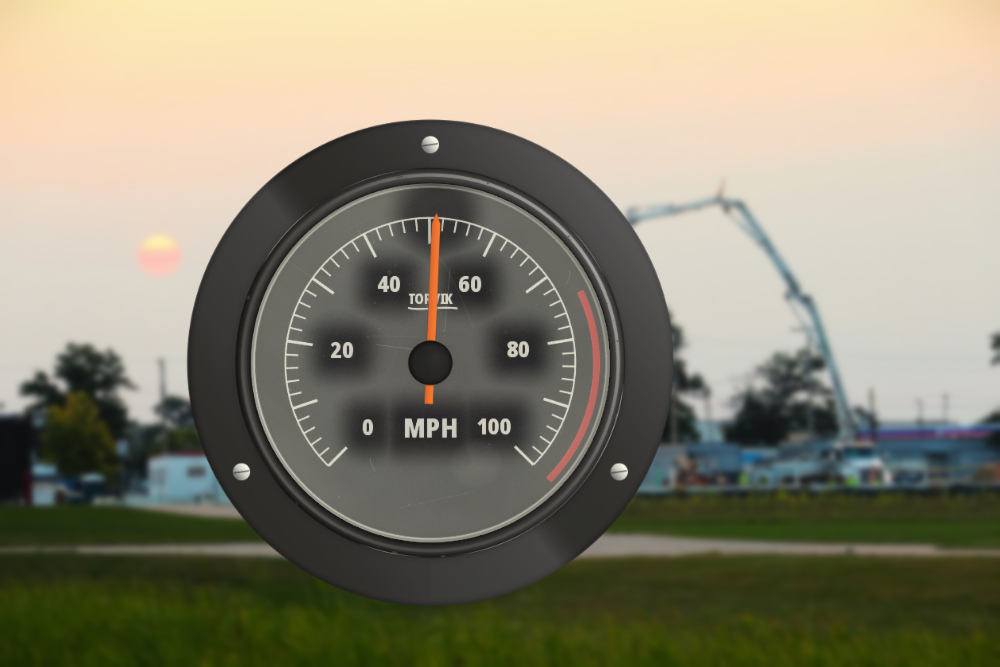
51 mph
